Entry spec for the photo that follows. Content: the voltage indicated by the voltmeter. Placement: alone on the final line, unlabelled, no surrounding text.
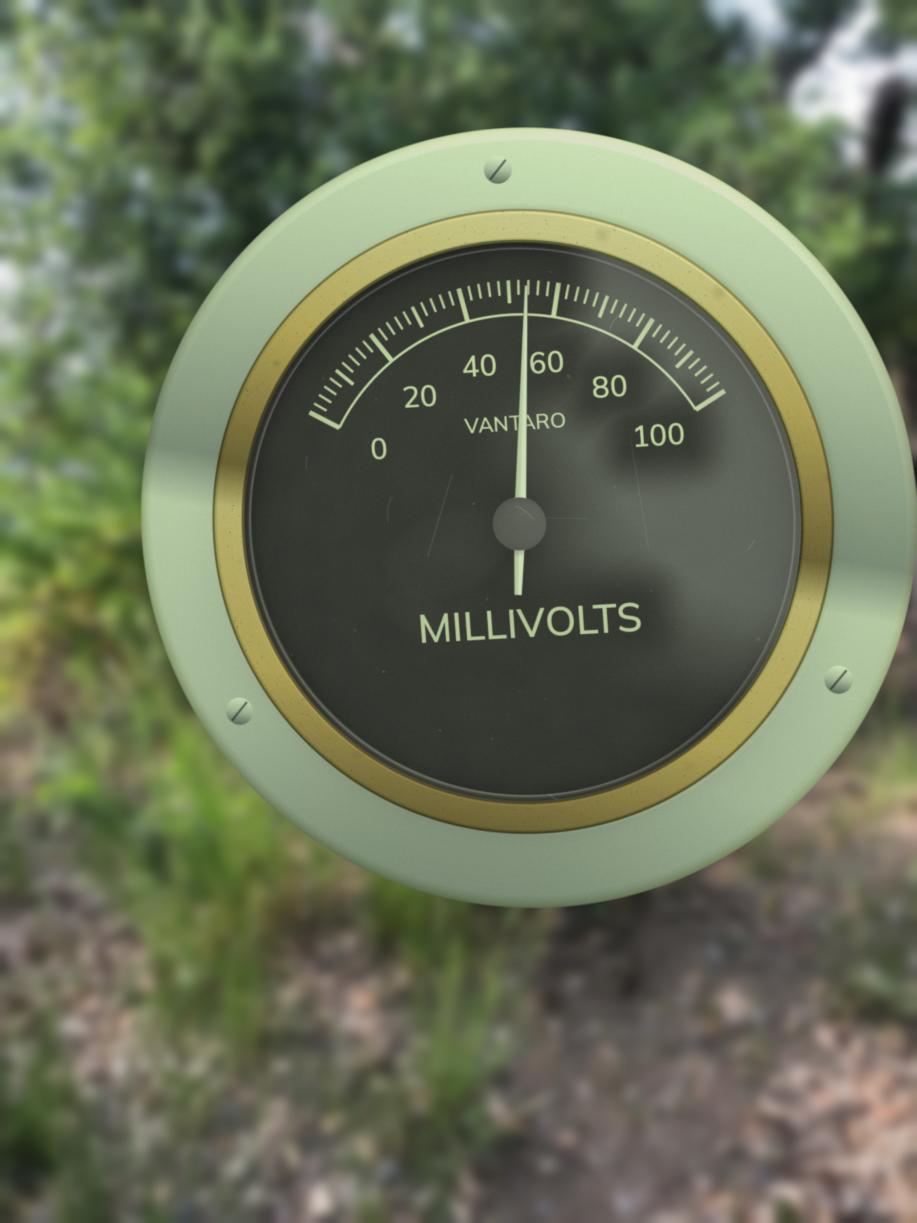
54 mV
